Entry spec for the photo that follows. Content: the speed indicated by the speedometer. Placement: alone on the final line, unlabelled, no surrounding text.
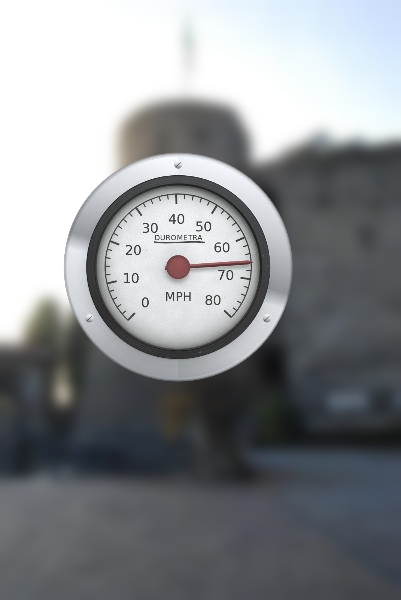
66 mph
